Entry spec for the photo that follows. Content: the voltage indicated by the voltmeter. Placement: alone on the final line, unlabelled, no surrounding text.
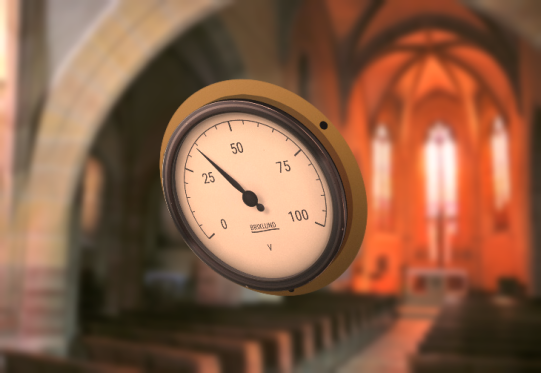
35 V
